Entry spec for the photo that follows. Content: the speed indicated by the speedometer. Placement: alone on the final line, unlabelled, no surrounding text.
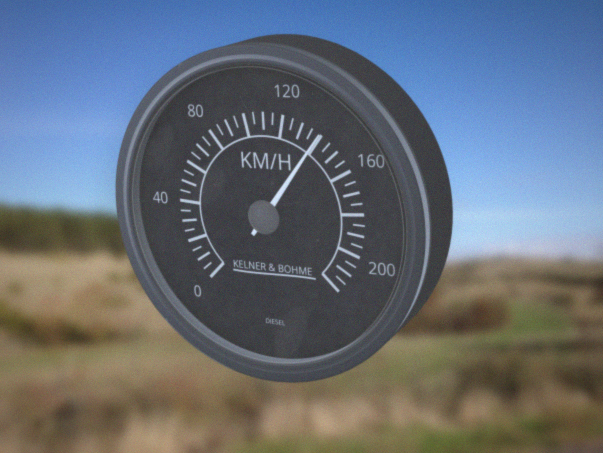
140 km/h
